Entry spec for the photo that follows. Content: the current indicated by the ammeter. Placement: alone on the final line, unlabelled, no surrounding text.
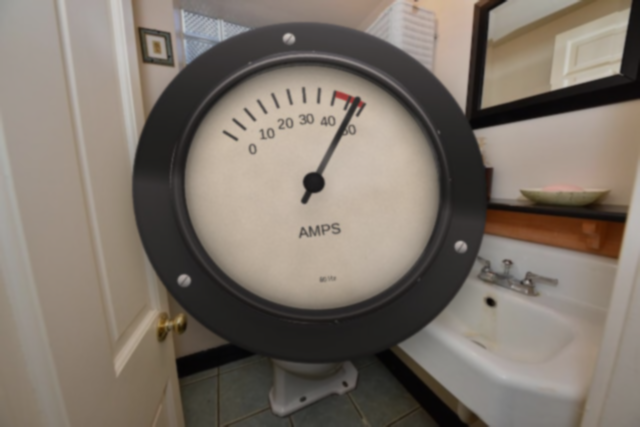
47.5 A
